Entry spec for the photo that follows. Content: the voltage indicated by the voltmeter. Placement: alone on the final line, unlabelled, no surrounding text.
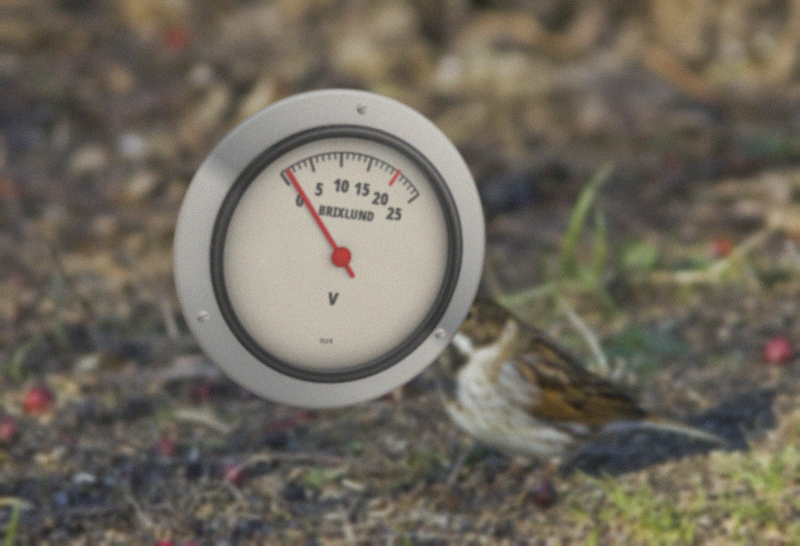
1 V
